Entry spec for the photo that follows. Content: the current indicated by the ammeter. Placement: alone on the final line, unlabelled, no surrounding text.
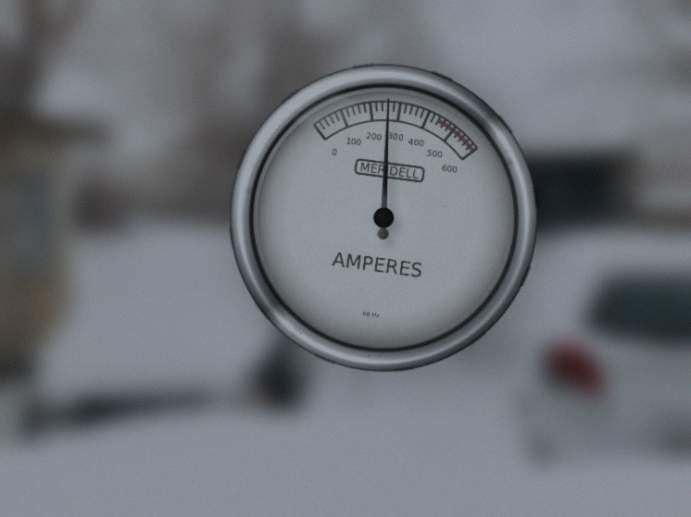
260 A
